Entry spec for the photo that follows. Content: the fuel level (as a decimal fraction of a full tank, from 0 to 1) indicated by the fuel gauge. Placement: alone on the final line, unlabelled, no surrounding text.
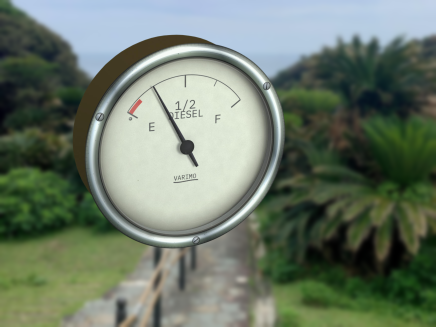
0.25
